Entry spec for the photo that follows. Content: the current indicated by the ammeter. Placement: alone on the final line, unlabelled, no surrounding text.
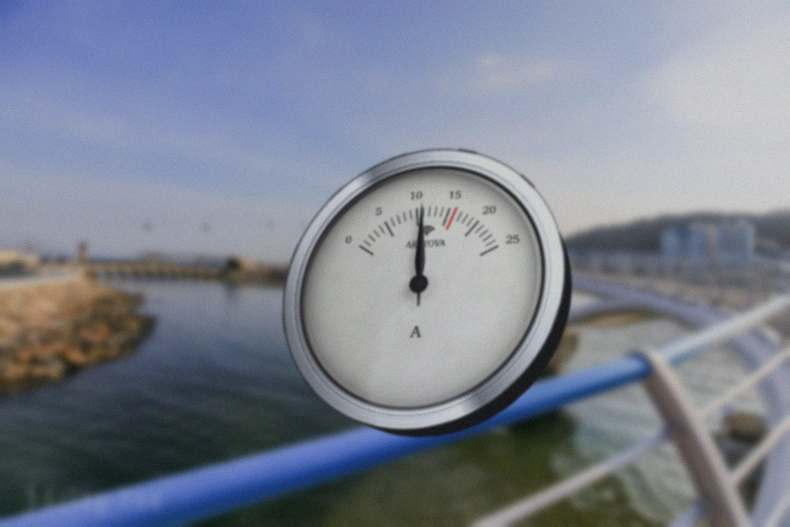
11 A
